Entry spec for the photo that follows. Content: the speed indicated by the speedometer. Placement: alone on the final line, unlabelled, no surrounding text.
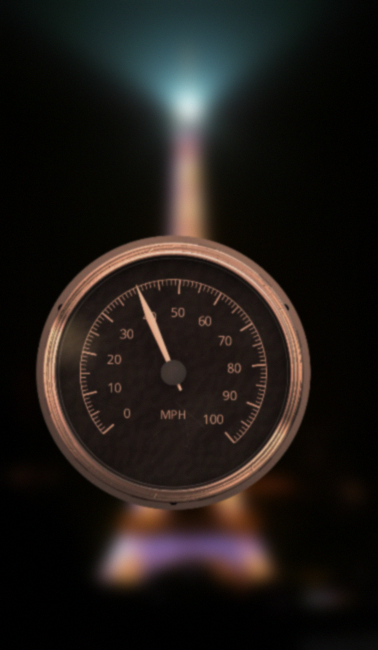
40 mph
